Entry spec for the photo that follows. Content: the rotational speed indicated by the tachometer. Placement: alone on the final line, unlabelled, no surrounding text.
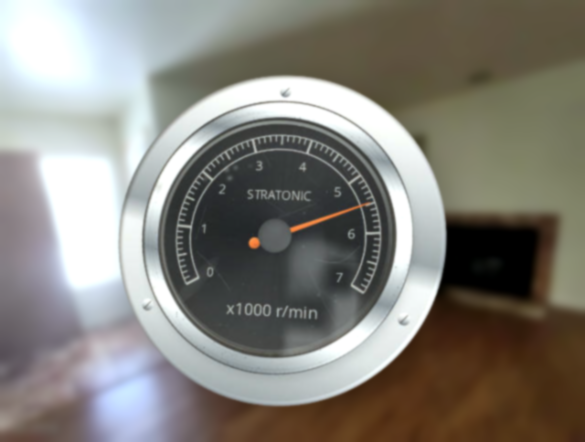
5500 rpm
